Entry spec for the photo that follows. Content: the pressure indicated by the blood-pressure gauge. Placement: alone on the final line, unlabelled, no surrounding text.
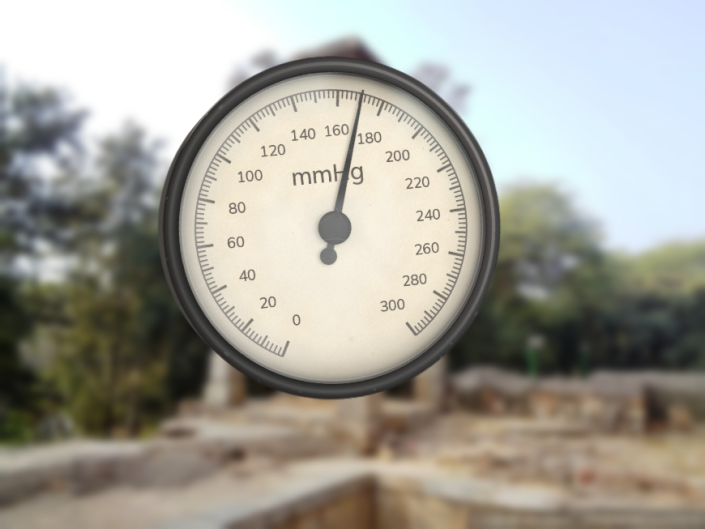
170 mmHg
